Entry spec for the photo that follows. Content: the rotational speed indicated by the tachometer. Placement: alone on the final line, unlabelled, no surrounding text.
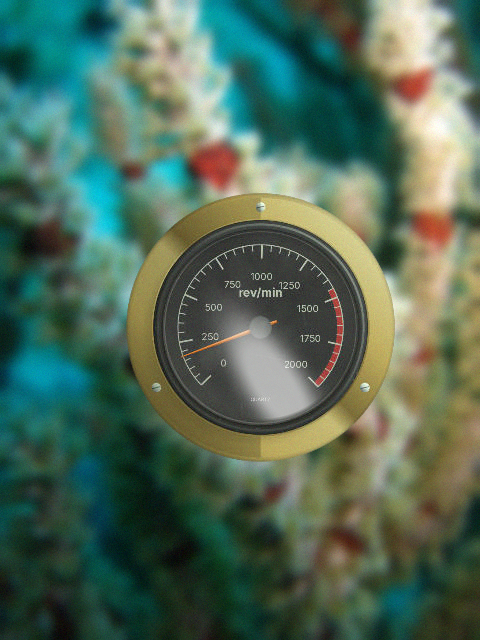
175 rpm
